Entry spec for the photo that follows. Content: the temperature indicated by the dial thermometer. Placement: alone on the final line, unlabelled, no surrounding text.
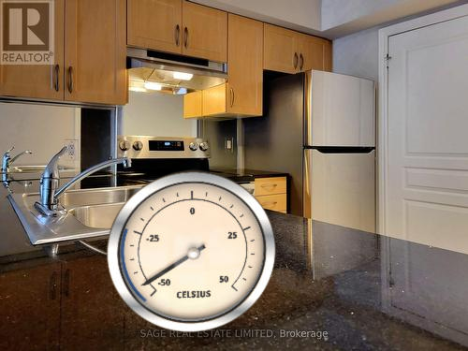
-45 °C
